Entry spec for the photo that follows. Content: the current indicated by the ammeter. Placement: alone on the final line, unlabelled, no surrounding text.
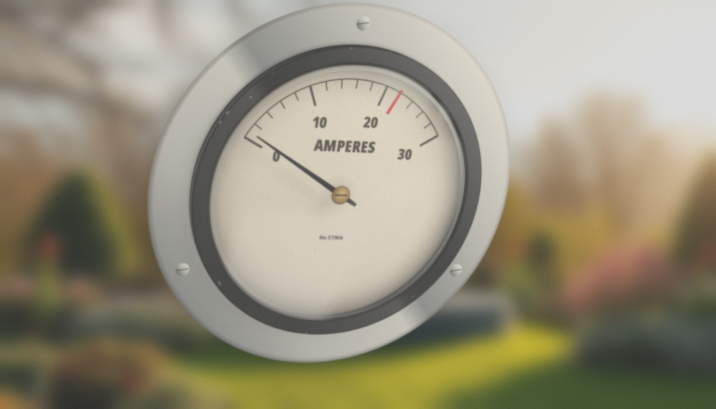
1 A
